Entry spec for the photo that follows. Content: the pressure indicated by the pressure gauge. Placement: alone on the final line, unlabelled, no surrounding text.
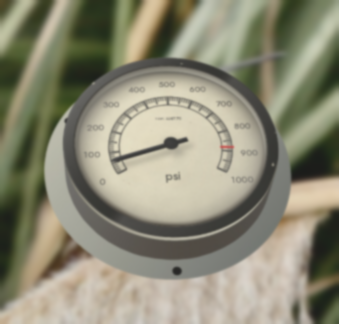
50 psi
